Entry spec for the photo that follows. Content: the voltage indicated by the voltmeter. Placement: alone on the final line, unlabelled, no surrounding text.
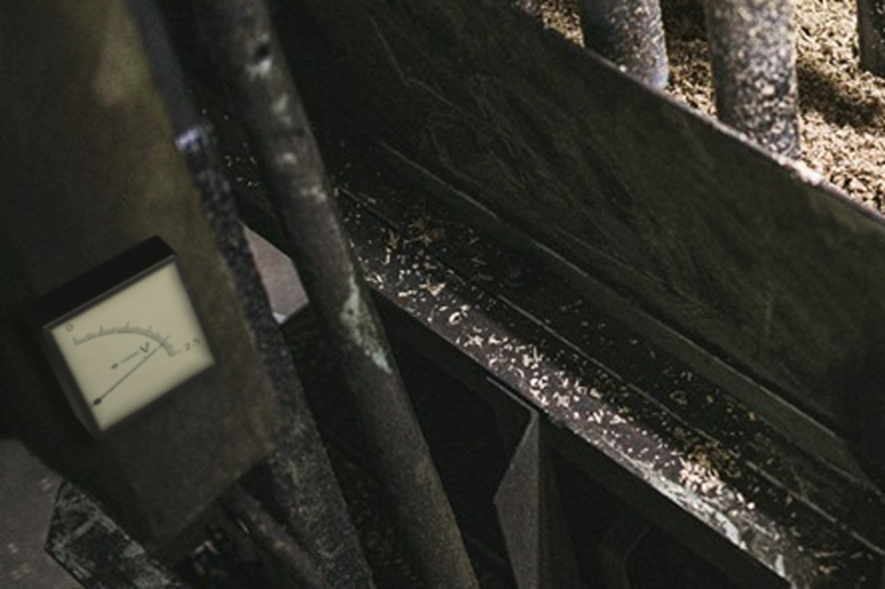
2 V
